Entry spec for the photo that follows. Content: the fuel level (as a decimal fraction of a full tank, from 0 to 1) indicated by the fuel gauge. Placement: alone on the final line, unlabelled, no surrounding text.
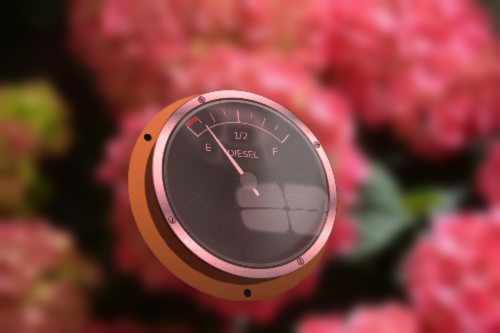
0.125
